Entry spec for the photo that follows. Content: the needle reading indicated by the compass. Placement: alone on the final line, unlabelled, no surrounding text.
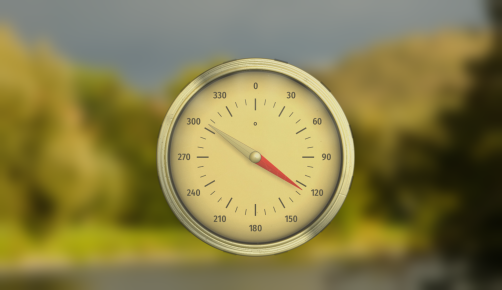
125 °
